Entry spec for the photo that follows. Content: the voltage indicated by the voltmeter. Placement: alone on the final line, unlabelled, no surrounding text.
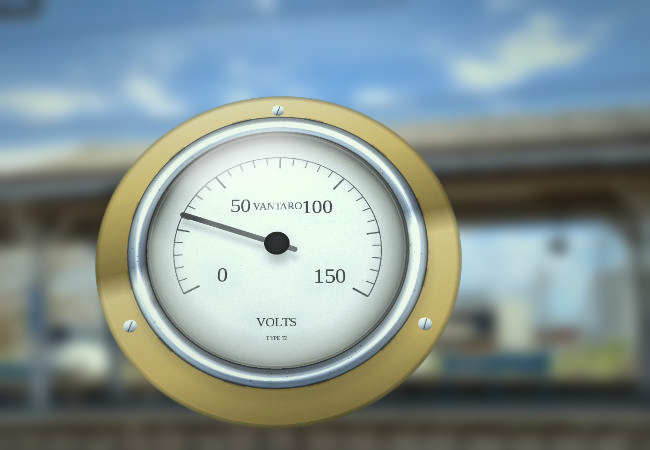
30 V
